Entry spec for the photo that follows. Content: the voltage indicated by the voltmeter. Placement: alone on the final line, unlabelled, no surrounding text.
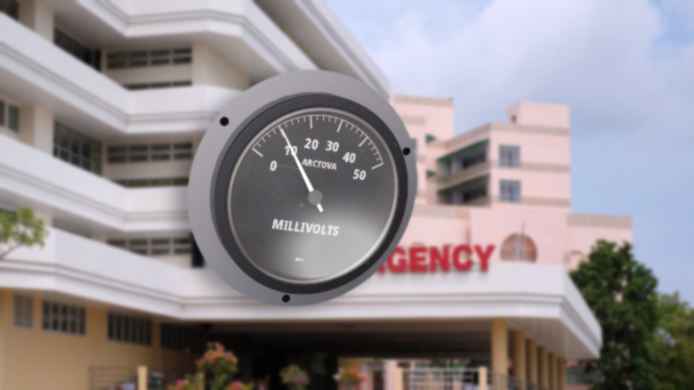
10 mV
